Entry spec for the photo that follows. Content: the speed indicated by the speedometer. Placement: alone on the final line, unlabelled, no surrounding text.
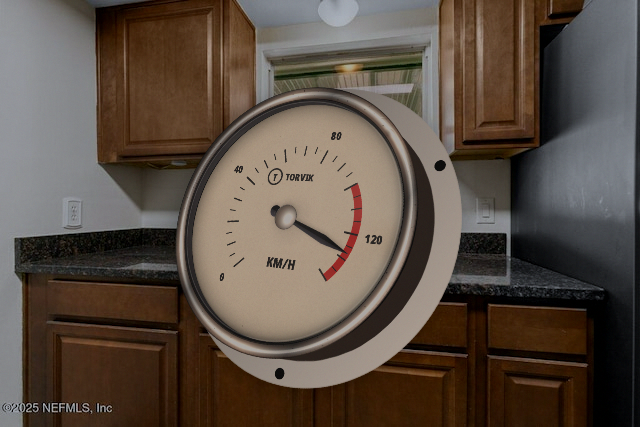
127.5 km/h
